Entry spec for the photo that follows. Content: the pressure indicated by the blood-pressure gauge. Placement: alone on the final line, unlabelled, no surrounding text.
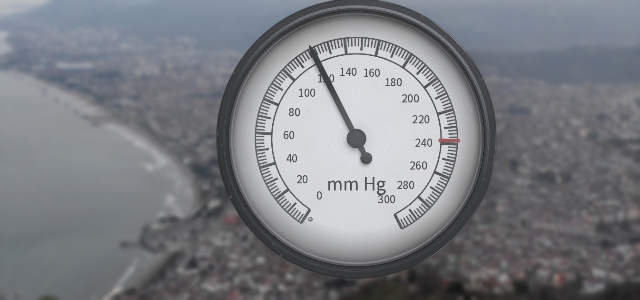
120 mmHg
